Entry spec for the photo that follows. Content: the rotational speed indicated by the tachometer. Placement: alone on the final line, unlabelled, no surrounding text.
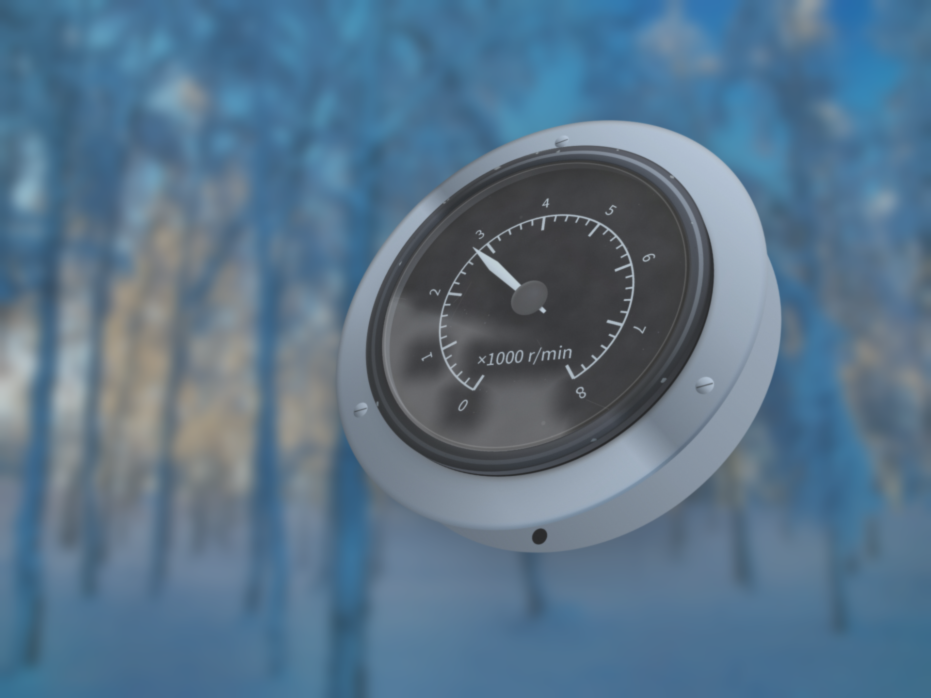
2800 rpm
